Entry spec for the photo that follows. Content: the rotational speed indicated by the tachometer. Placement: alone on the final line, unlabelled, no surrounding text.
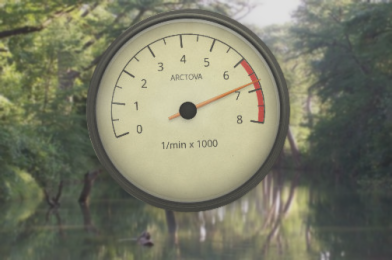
6750 rpm
